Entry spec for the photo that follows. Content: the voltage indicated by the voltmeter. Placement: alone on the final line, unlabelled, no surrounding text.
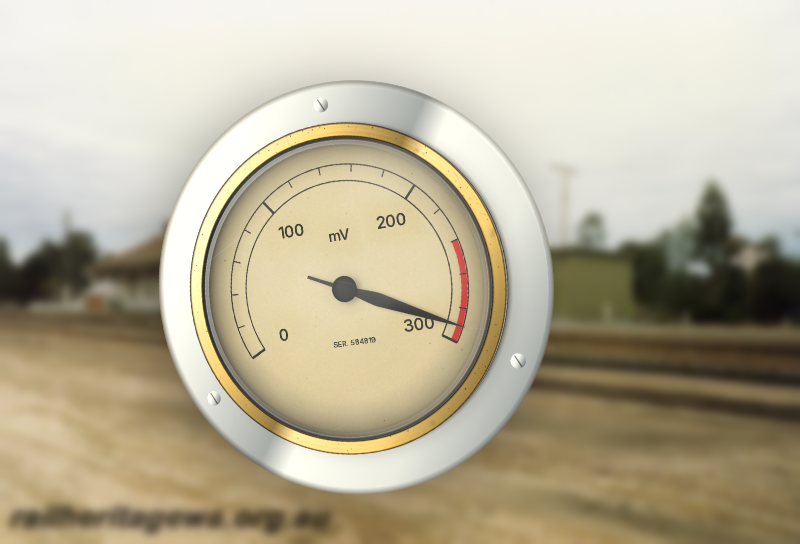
290 mV
